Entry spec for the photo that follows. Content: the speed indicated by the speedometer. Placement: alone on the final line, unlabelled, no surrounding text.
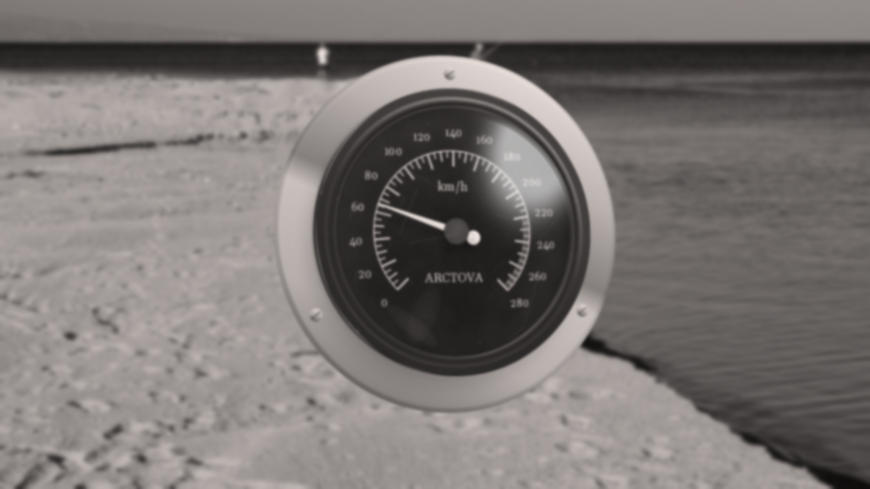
65 km/h
